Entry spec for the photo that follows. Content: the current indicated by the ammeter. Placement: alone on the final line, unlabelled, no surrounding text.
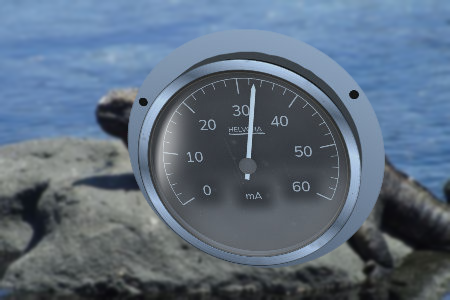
33 mA
